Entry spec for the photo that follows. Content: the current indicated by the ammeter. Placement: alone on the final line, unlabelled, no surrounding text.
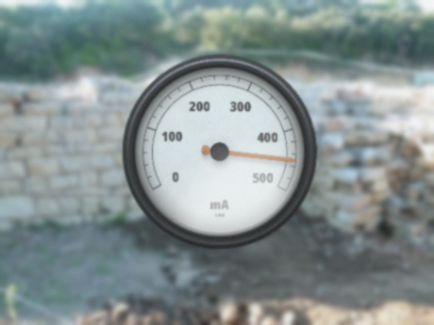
450 mA
